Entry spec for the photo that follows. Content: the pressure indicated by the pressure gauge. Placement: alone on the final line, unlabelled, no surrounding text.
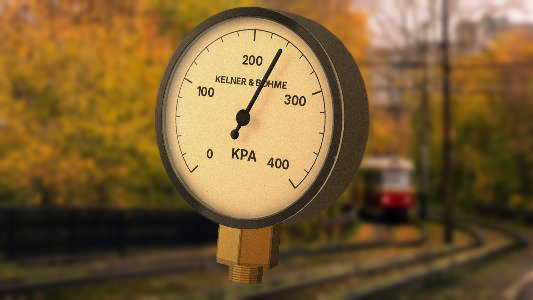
240 kPa
